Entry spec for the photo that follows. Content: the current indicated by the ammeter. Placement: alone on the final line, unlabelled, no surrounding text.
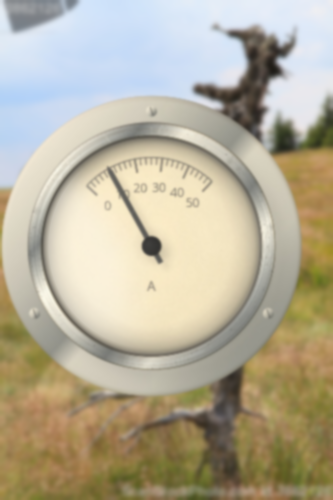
10 A
